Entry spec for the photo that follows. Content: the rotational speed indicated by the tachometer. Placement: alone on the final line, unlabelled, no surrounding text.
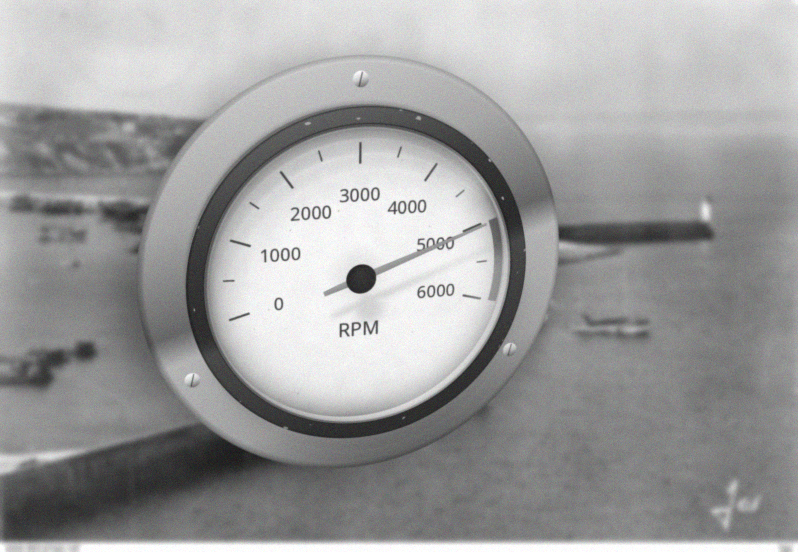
5000 rpm
